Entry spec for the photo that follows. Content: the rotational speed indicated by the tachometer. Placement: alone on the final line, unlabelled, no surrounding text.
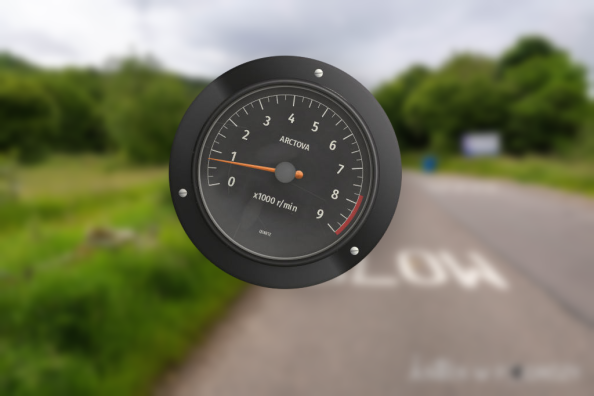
750 rpm
